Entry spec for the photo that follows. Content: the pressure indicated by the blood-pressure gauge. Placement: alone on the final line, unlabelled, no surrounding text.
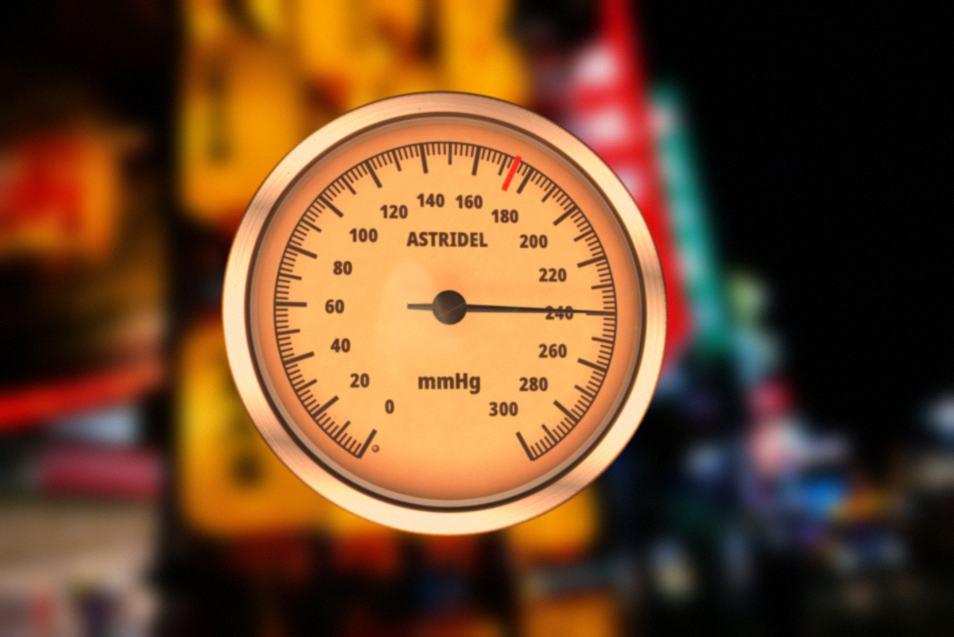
240 mmHg
